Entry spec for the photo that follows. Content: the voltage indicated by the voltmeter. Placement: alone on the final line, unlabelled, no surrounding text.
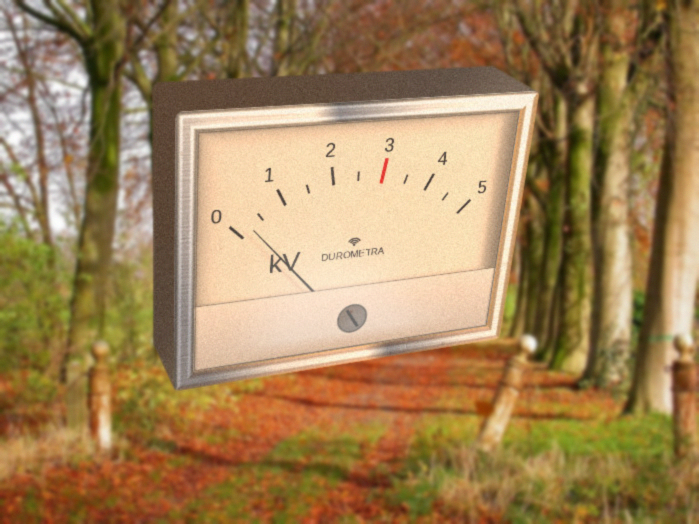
0.25 kV
